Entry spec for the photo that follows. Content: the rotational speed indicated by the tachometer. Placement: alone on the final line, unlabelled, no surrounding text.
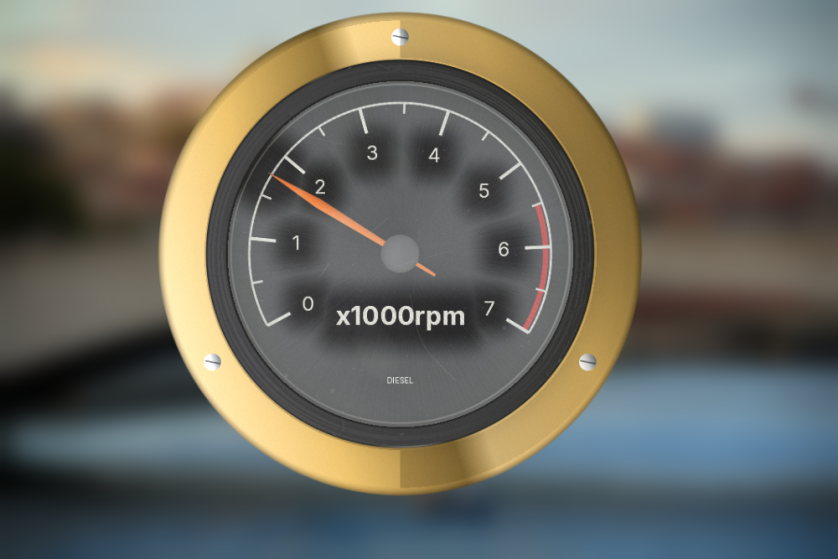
1750 rpm
